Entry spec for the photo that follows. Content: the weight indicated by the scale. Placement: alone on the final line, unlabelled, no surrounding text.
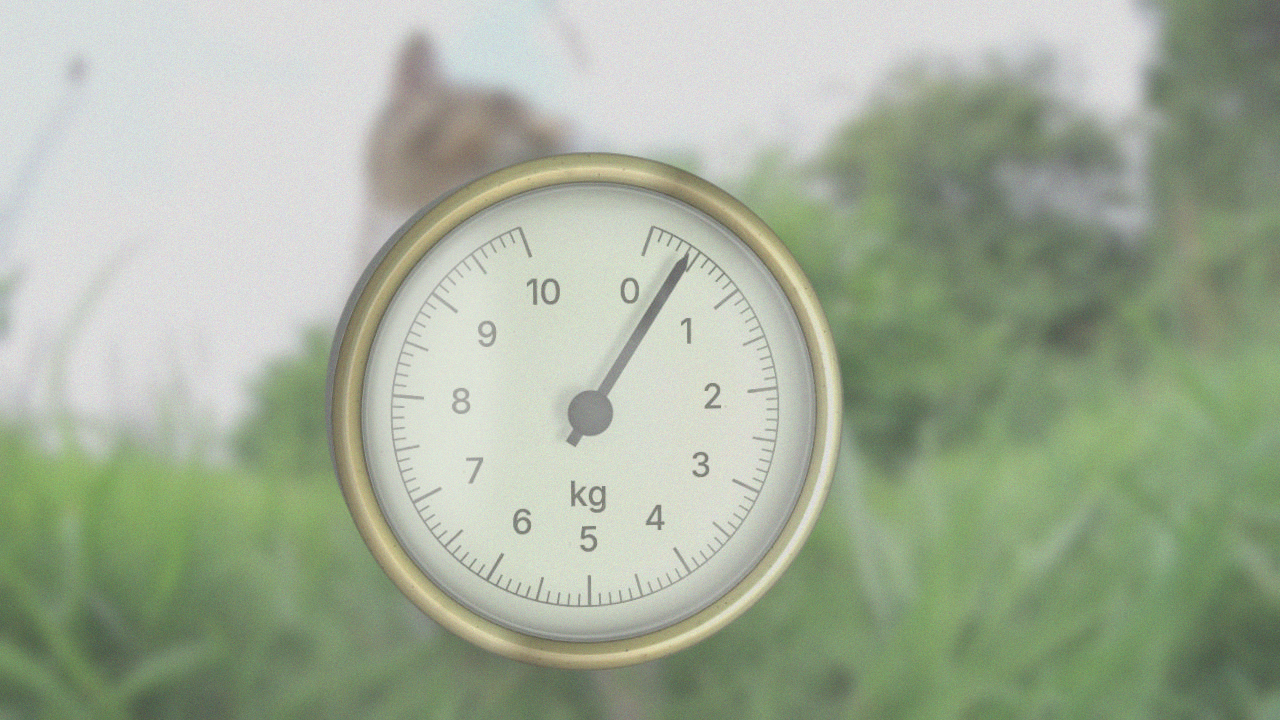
0.4 kg
